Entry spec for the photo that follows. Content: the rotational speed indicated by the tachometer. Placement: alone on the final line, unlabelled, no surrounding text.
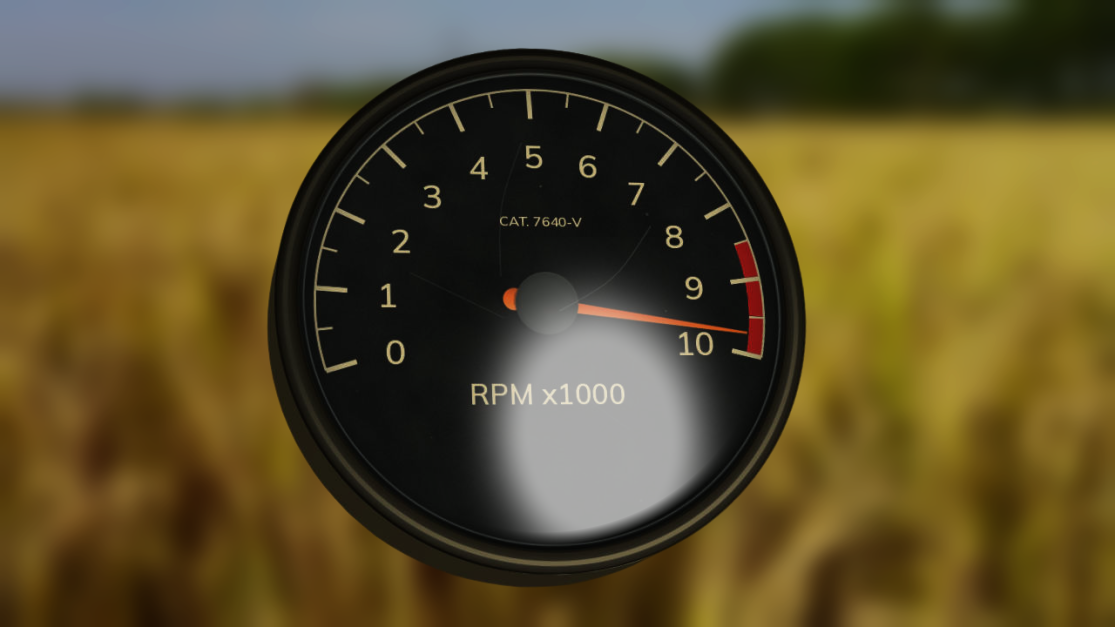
9750 rpm
